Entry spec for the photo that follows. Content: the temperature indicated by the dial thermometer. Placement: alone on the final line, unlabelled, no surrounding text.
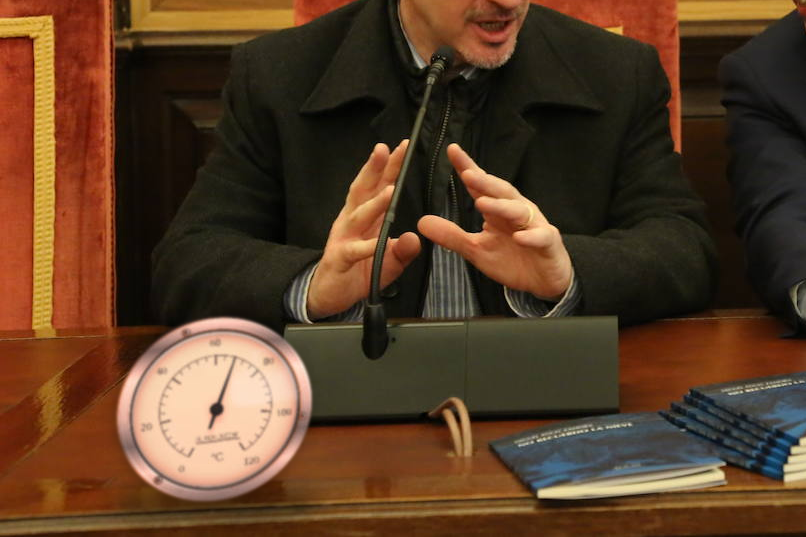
68 °C
